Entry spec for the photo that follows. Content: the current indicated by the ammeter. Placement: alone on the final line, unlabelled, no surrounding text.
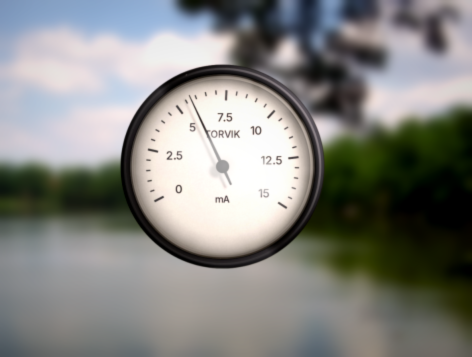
5.75 mA
